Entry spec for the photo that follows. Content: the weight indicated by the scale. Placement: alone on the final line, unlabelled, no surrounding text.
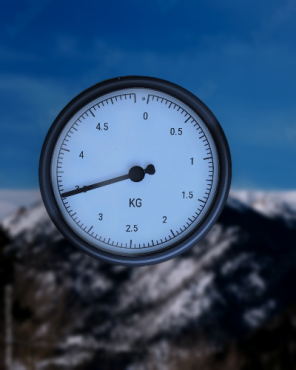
3.5 kg
